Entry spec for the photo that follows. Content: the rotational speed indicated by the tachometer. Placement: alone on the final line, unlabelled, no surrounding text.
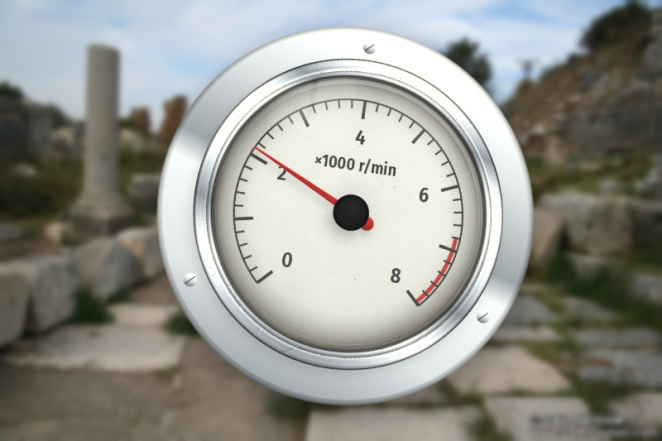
2100 rpm
